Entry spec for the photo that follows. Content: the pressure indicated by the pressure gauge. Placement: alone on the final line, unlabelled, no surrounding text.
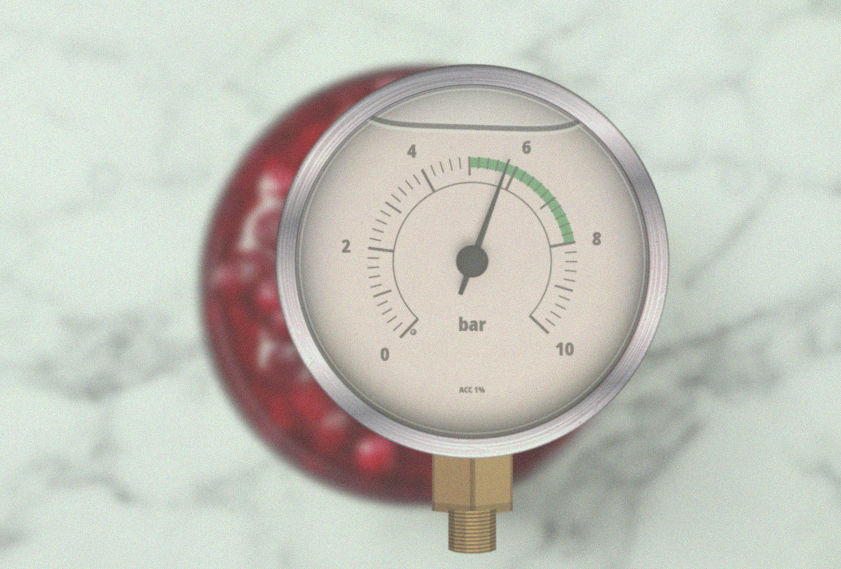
5.8 bar
